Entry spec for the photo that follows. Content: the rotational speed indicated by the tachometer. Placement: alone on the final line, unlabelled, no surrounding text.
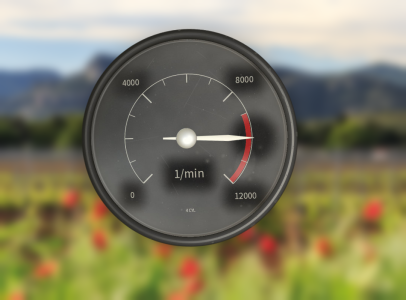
10000 rpm
